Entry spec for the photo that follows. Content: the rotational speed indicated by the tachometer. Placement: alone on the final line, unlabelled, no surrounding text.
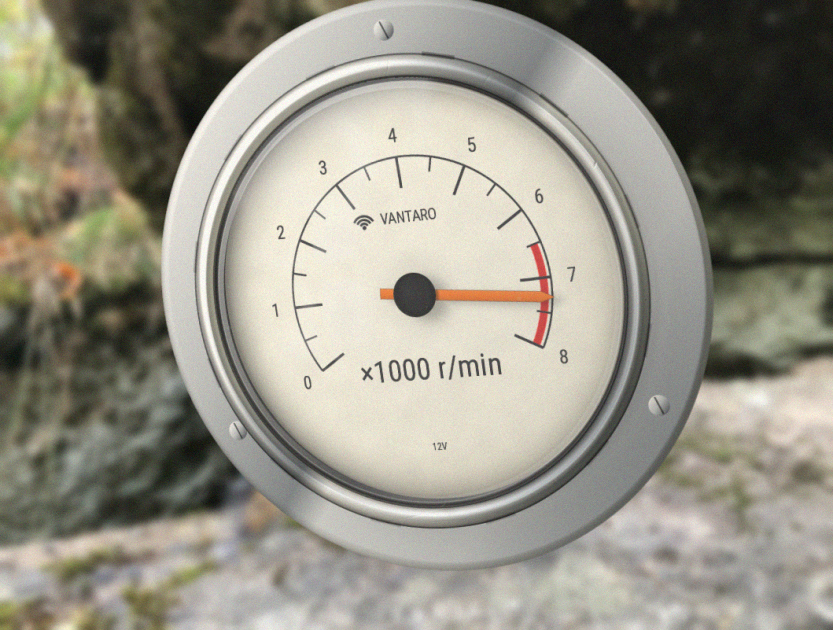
7250 rpm
